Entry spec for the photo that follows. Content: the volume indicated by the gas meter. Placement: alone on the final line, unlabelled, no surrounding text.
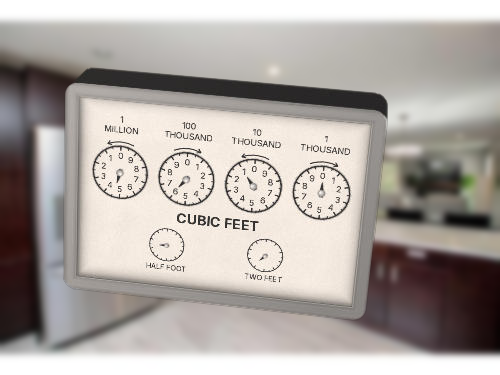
461000 ft³
